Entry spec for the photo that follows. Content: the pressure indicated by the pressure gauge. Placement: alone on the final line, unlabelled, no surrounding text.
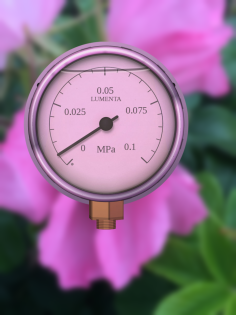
0.005 MPa
